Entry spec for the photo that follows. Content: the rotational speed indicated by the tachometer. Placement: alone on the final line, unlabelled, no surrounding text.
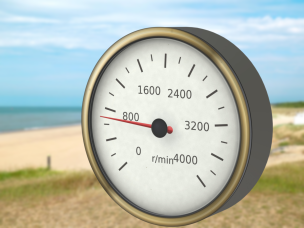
700 rpm
